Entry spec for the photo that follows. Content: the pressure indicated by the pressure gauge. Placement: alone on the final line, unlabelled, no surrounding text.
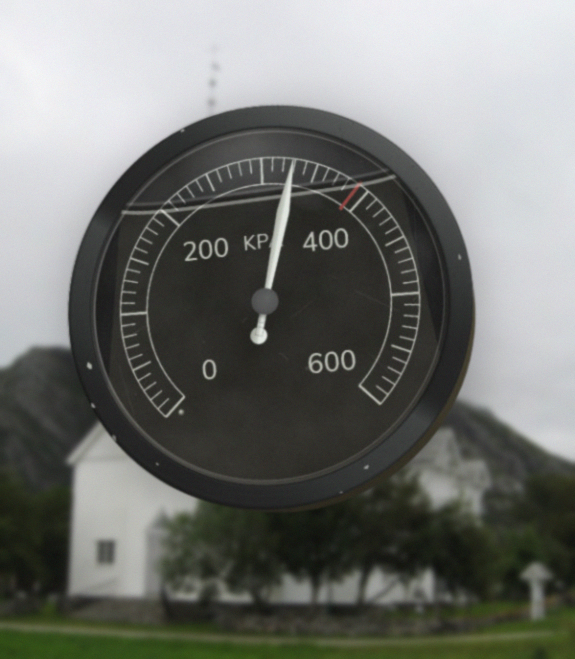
330 kPa
